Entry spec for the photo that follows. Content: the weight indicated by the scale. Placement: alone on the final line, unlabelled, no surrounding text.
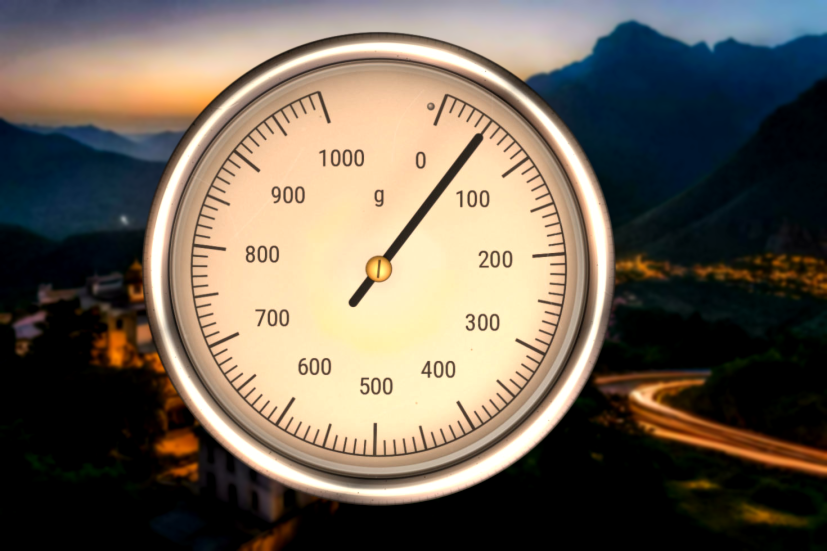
50 g
